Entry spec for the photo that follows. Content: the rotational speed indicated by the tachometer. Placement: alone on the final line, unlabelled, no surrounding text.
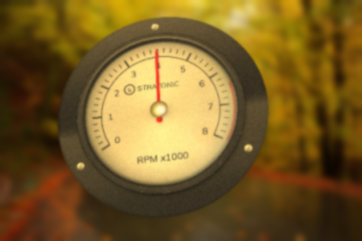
4000 rpm
